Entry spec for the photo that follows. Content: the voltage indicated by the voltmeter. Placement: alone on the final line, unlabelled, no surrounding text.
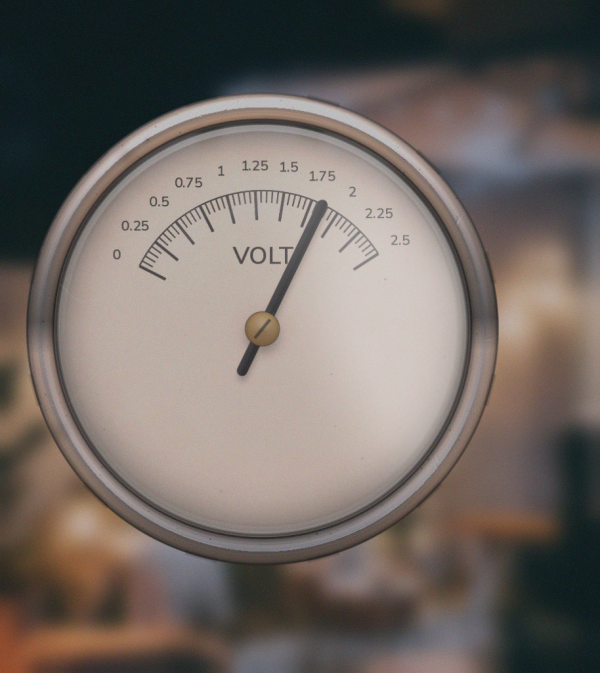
1.85 V
